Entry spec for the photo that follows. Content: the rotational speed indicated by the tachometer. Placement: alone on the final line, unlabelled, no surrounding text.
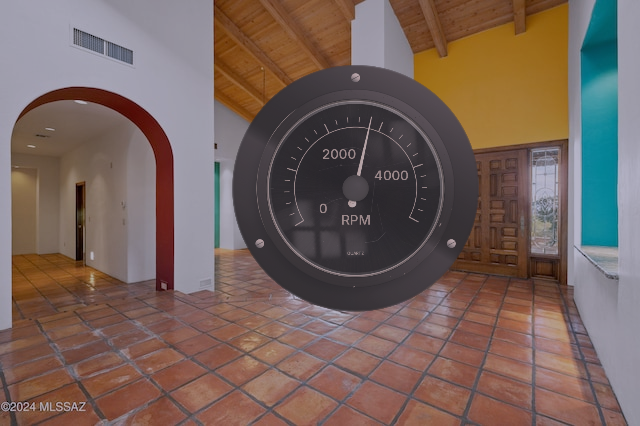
2800 rpm
